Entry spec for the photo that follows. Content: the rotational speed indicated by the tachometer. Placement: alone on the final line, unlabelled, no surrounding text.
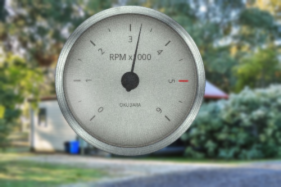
3250 rpm
